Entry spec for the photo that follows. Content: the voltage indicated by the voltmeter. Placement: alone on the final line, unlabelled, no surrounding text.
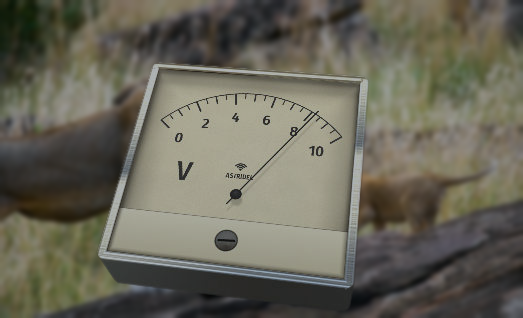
8.25 V
